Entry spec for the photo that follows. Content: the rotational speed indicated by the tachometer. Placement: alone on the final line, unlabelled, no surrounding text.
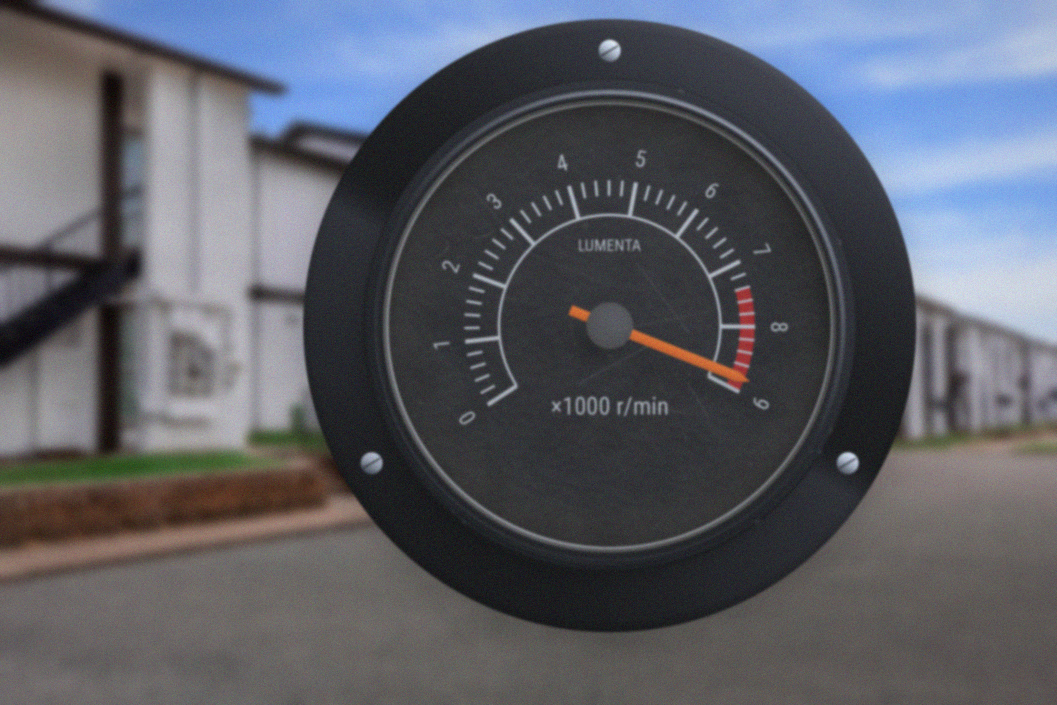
8800 rpm
